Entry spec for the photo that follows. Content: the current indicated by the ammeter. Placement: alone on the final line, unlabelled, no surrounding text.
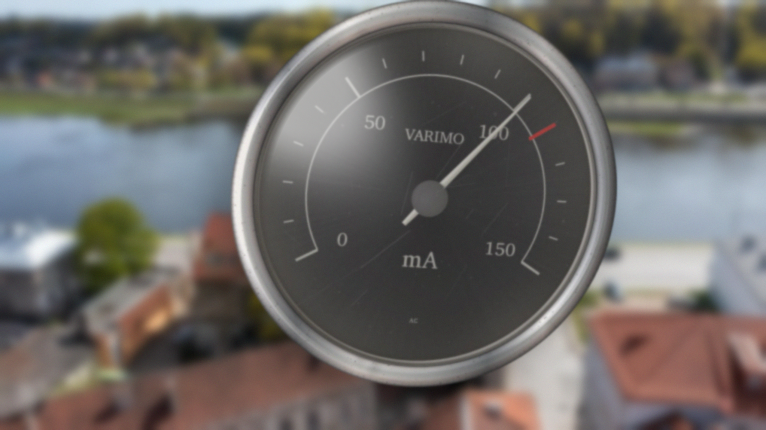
100 mA
